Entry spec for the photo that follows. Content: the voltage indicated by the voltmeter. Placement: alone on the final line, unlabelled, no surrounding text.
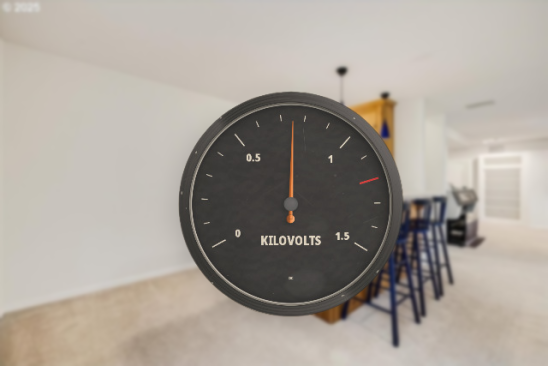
0.75 kV
